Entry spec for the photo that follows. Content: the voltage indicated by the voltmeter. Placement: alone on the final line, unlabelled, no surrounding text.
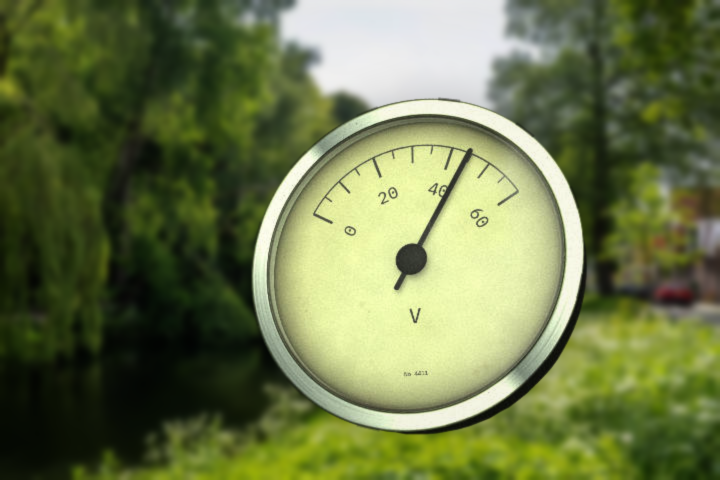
45 V
